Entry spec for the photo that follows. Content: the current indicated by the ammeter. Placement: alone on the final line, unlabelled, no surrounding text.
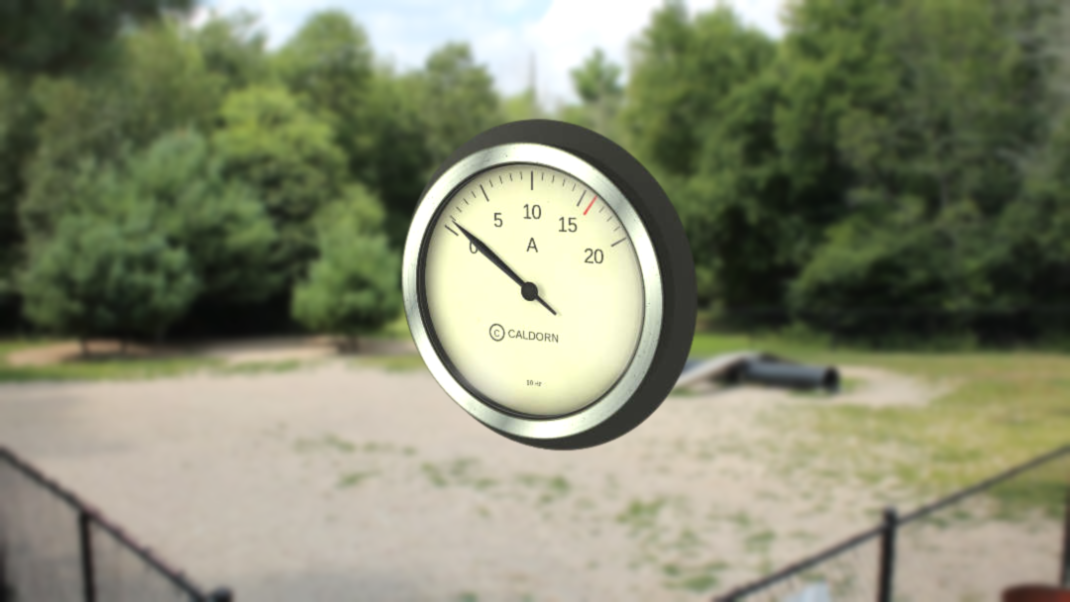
1 A
